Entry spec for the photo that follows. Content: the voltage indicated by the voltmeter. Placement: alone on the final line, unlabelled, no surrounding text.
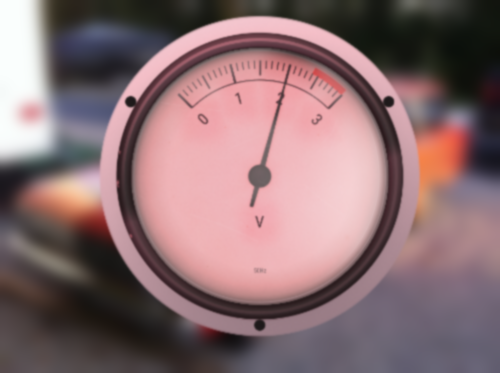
2 V
